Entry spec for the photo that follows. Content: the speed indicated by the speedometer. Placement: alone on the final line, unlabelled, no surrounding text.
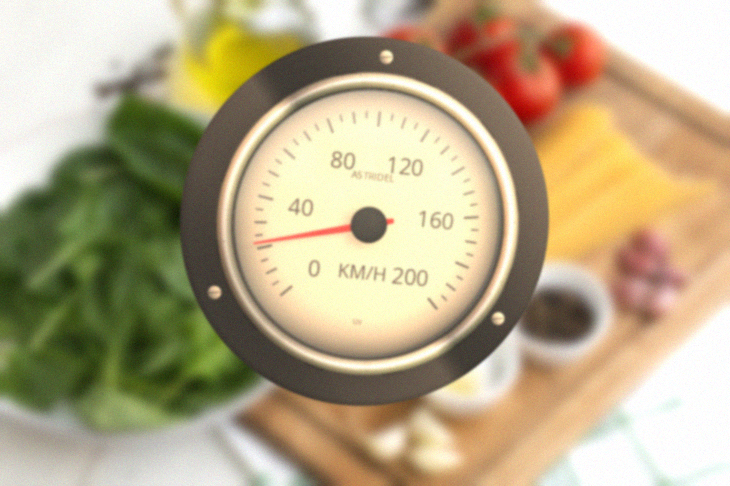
22.5 km/h
